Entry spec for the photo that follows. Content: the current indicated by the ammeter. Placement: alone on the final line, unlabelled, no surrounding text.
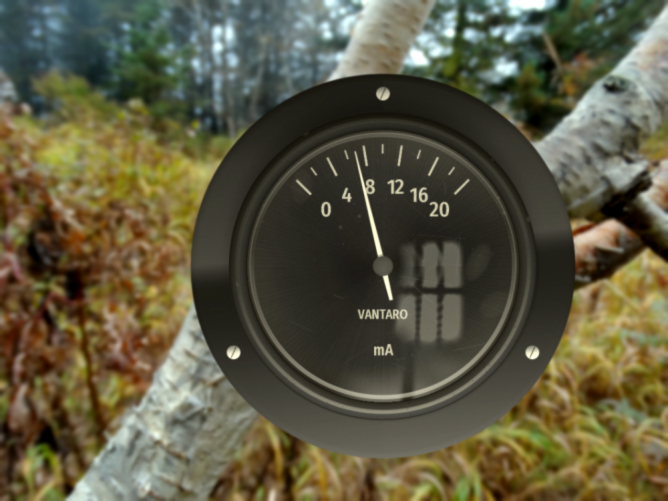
7 mA
